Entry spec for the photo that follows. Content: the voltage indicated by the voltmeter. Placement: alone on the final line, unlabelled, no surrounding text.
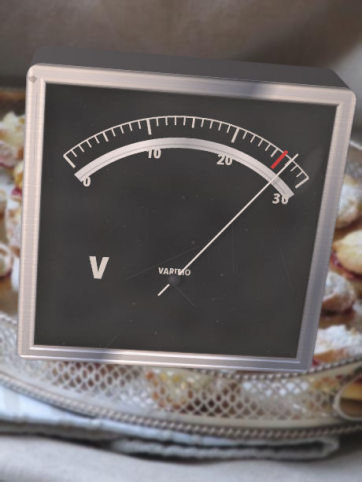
27 V
